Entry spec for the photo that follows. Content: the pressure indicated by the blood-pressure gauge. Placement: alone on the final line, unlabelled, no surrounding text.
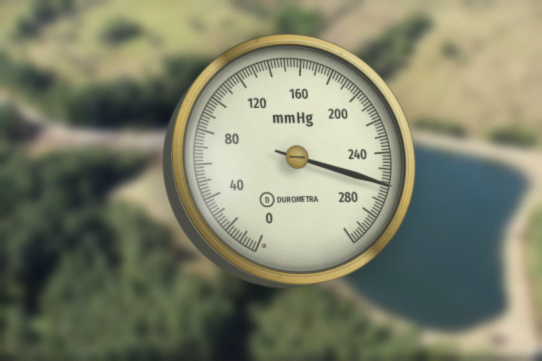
260 mmHg
